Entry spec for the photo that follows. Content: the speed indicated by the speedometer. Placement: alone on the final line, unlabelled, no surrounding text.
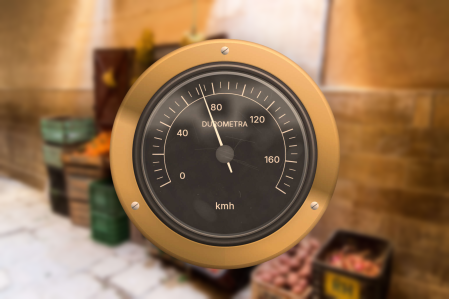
72.5 km/h
